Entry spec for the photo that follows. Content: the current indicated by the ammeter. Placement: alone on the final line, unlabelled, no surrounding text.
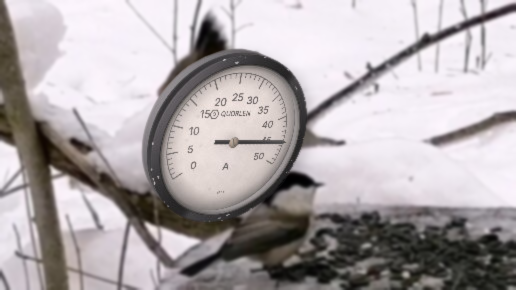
45 A
